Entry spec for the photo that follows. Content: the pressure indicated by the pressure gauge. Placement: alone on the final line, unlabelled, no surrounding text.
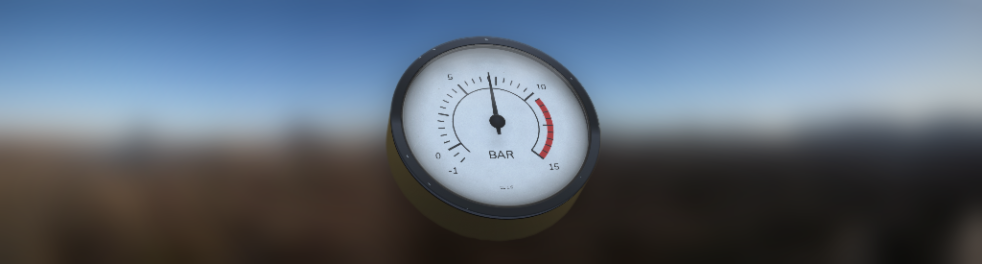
7 bar
